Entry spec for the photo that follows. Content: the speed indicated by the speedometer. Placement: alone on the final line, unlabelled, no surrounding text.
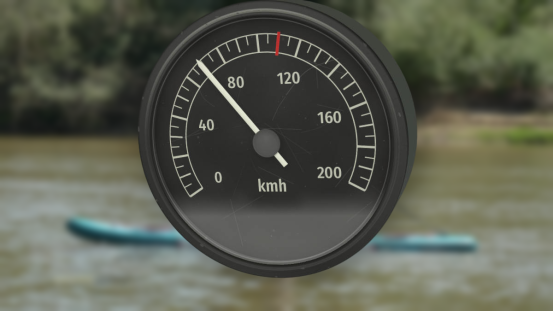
70 km/h
